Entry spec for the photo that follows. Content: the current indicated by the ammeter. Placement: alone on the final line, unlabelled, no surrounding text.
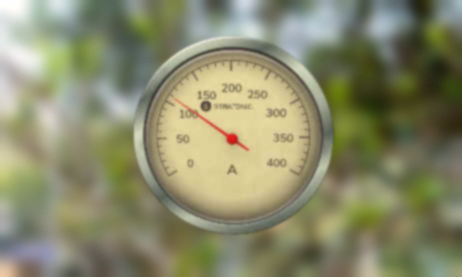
110 A
